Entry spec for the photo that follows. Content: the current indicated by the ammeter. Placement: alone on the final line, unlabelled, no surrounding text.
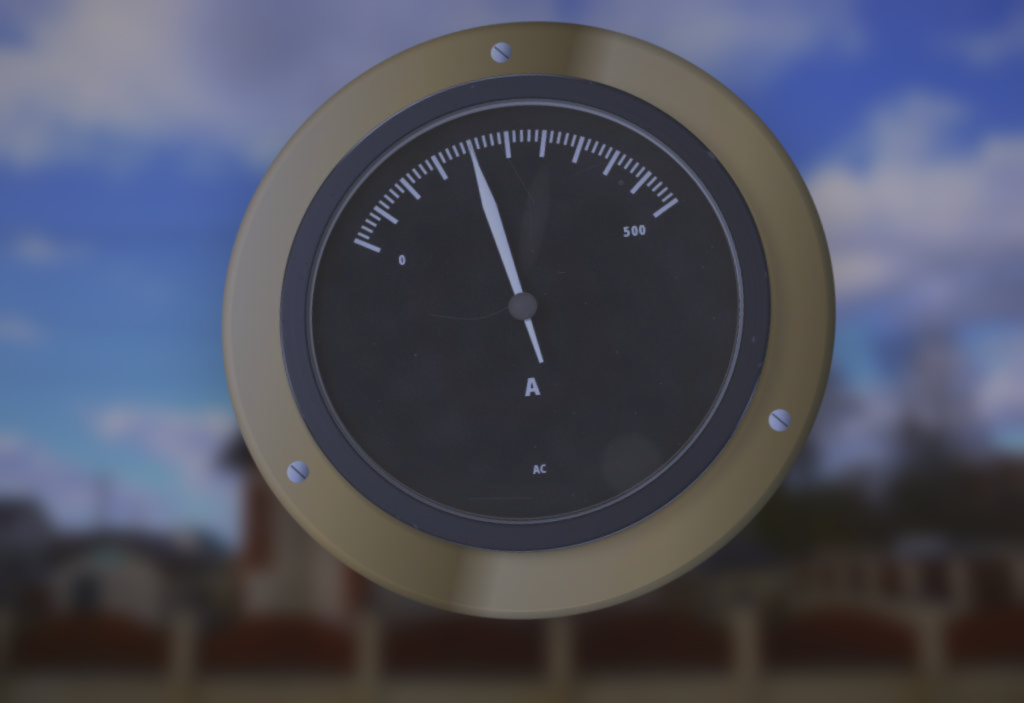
200 A
